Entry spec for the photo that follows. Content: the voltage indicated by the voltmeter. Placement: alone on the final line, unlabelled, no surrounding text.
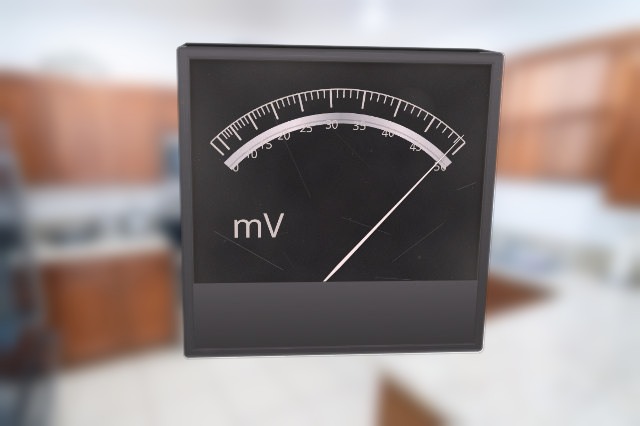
49 mV
